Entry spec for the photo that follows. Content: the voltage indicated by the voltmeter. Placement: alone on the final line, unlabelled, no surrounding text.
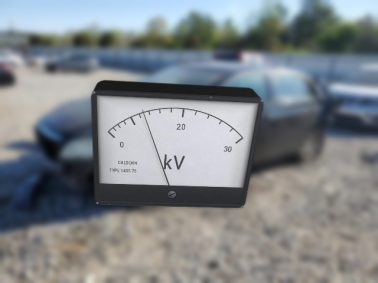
13 kV
